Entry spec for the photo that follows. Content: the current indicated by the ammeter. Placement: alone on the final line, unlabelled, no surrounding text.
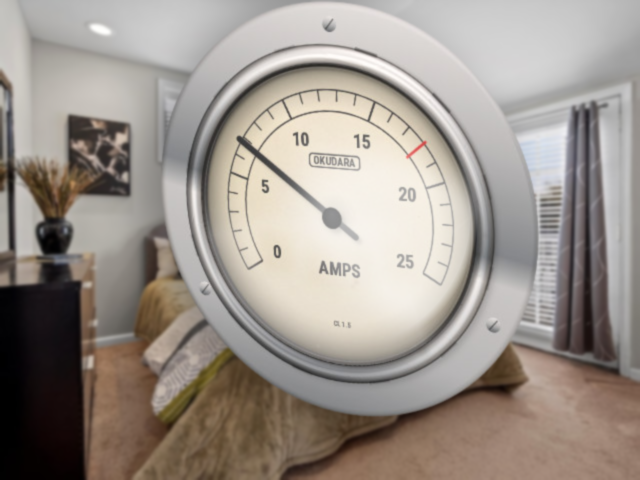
7 A
